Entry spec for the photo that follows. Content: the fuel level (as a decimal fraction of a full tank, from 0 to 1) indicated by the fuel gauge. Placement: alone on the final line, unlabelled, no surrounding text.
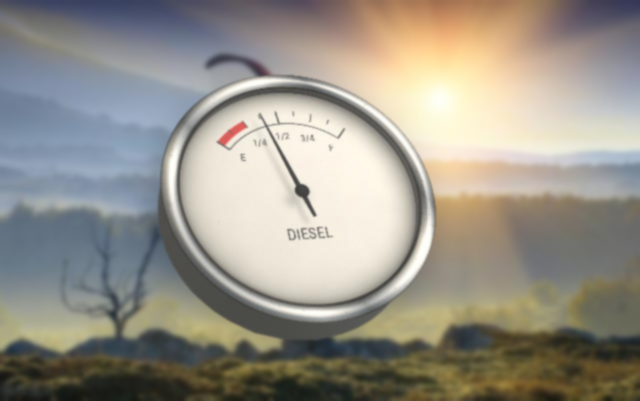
0.375
